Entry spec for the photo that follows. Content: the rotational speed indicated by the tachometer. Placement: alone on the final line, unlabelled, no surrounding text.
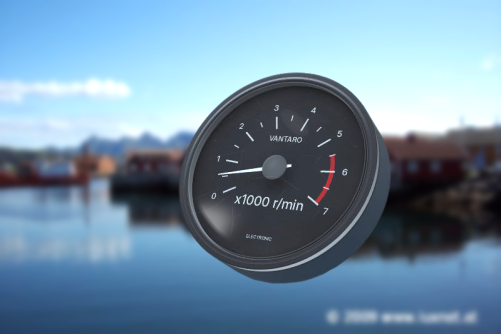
500 rpm
